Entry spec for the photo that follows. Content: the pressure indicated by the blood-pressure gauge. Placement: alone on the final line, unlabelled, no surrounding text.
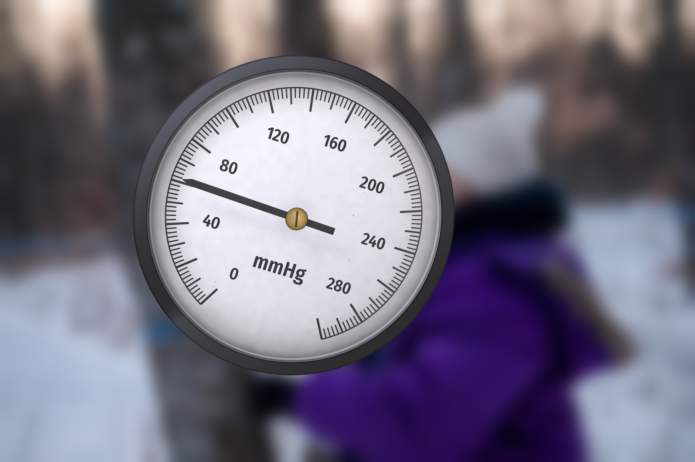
62 mmHg
